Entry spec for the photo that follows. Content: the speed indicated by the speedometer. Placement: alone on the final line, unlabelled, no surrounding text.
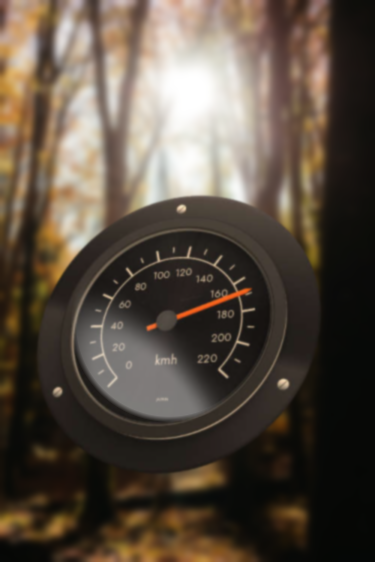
170 km/h
